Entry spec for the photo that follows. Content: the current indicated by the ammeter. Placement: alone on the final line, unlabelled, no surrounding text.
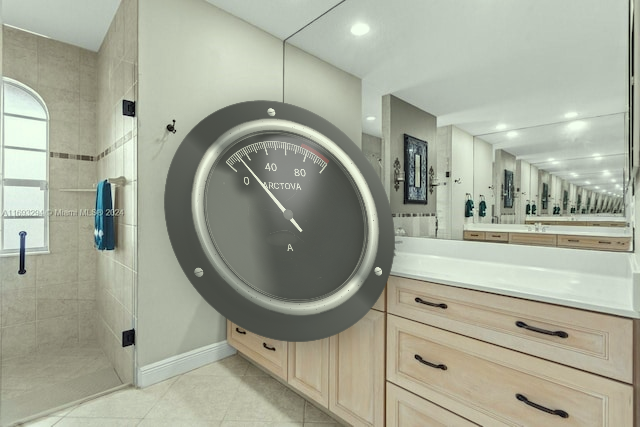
10 A
